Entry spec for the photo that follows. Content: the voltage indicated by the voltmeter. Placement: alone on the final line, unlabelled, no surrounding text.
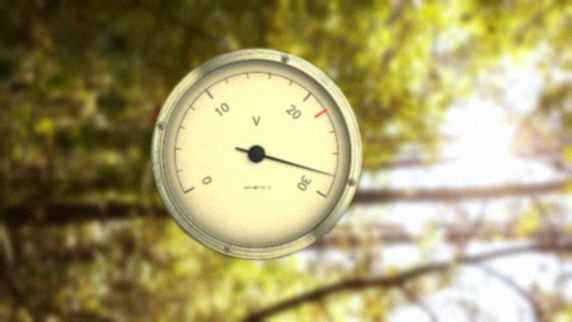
28 V
